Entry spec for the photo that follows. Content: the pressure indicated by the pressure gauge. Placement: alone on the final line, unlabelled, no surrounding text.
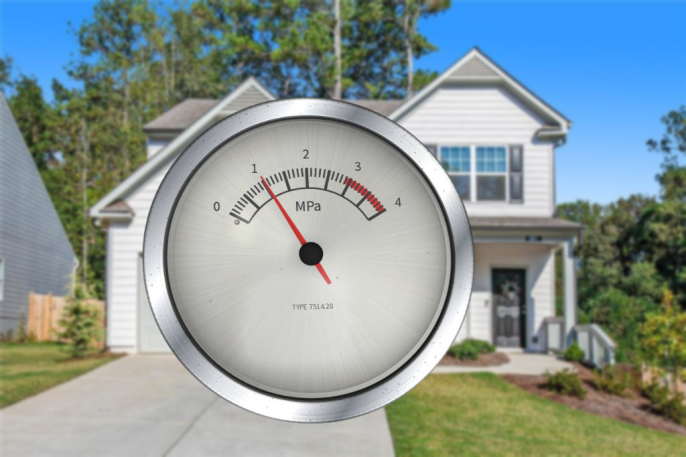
1 MPa
